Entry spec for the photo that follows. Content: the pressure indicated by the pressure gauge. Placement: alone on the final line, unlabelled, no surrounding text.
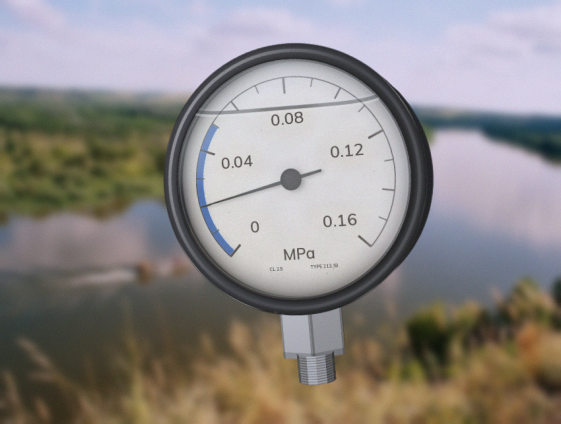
0.02 MPa
